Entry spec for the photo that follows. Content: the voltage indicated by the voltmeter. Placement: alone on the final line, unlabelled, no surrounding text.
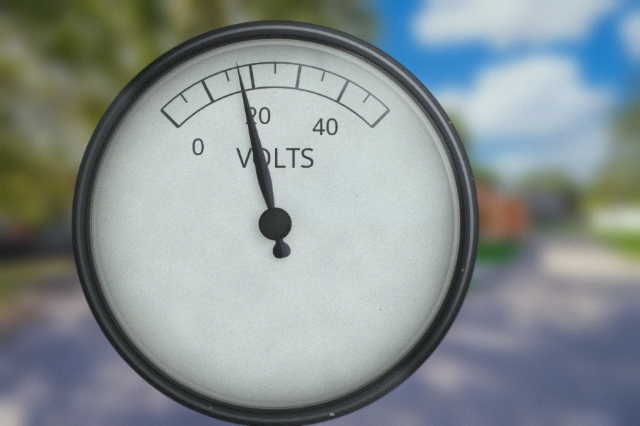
17.5 V
